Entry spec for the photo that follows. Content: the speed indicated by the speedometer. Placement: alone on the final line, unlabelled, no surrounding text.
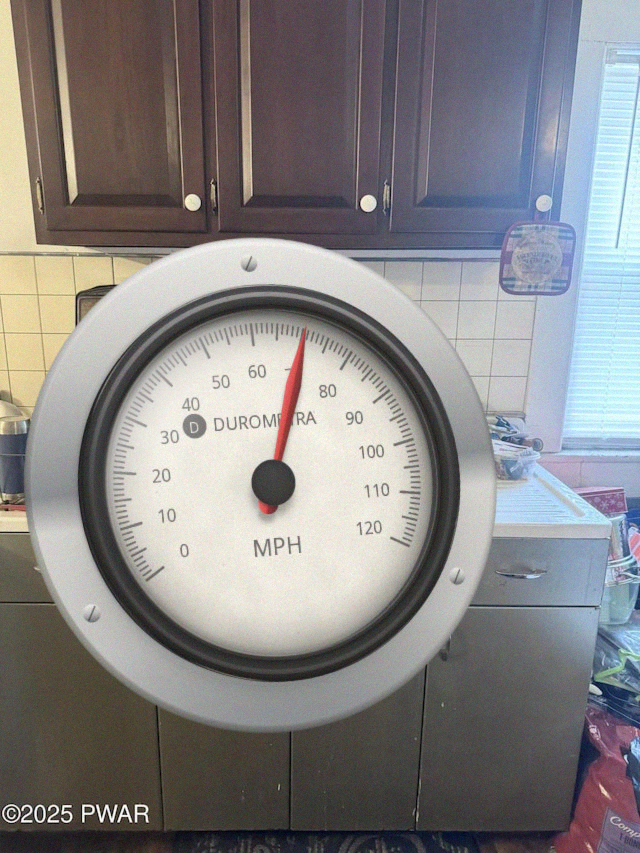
70 mph
